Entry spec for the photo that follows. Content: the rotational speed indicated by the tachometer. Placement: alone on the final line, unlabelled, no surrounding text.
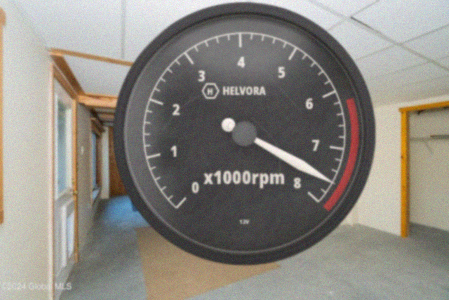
7600 rpm
